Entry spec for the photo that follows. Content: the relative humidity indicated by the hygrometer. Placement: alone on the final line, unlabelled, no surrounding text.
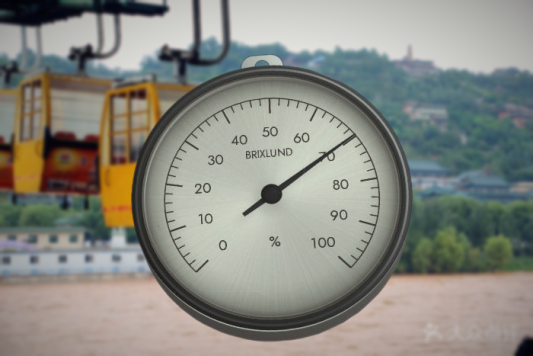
70 %
